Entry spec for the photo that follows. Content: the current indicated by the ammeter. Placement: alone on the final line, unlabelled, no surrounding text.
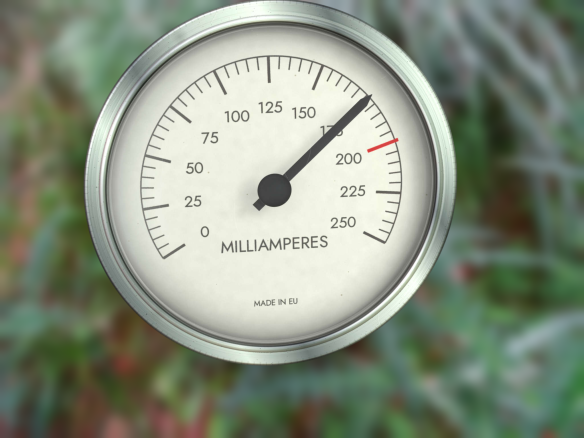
175 mA
